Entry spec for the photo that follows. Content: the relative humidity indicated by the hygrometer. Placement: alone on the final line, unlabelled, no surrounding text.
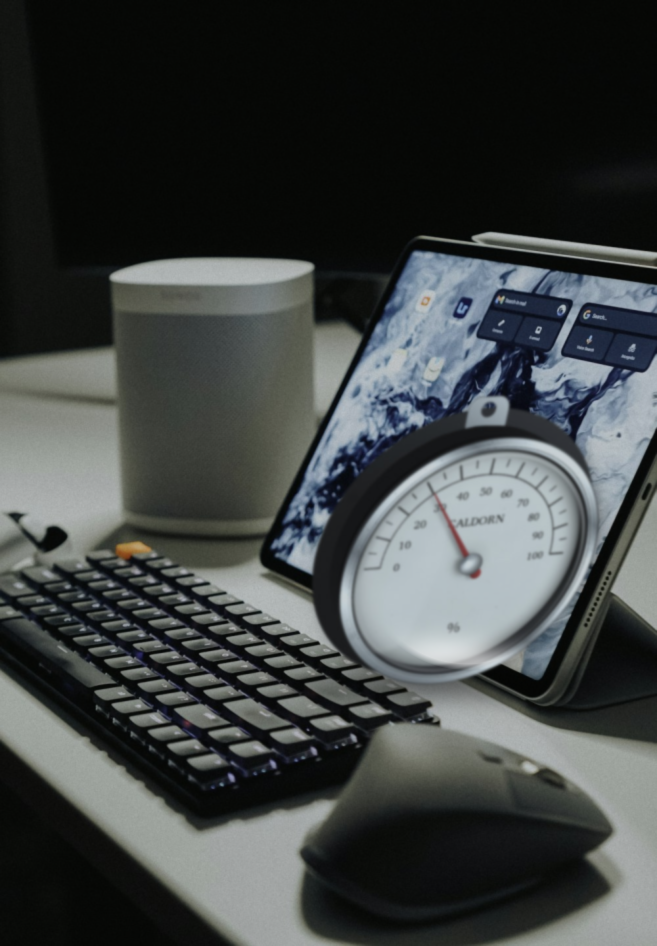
30 %
